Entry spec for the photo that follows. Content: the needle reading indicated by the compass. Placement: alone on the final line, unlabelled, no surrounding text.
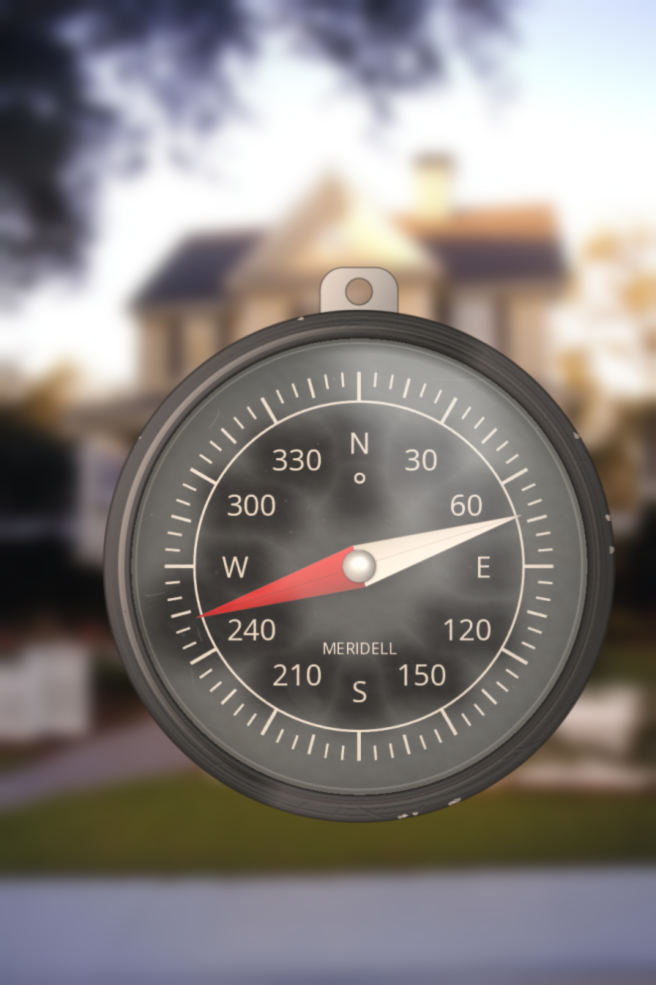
252.5 °
